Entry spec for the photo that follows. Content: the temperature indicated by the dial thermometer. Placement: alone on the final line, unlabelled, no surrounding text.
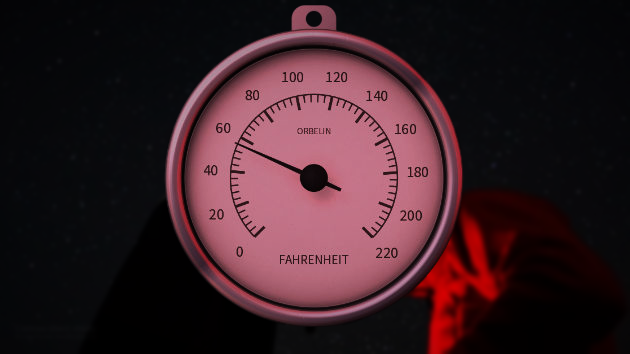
56 °F
